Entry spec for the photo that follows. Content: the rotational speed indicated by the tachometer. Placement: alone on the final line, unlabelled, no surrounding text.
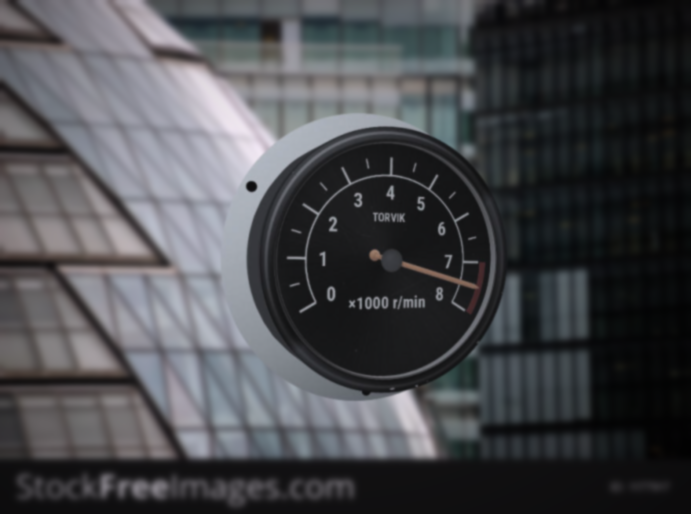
7500 rpm
